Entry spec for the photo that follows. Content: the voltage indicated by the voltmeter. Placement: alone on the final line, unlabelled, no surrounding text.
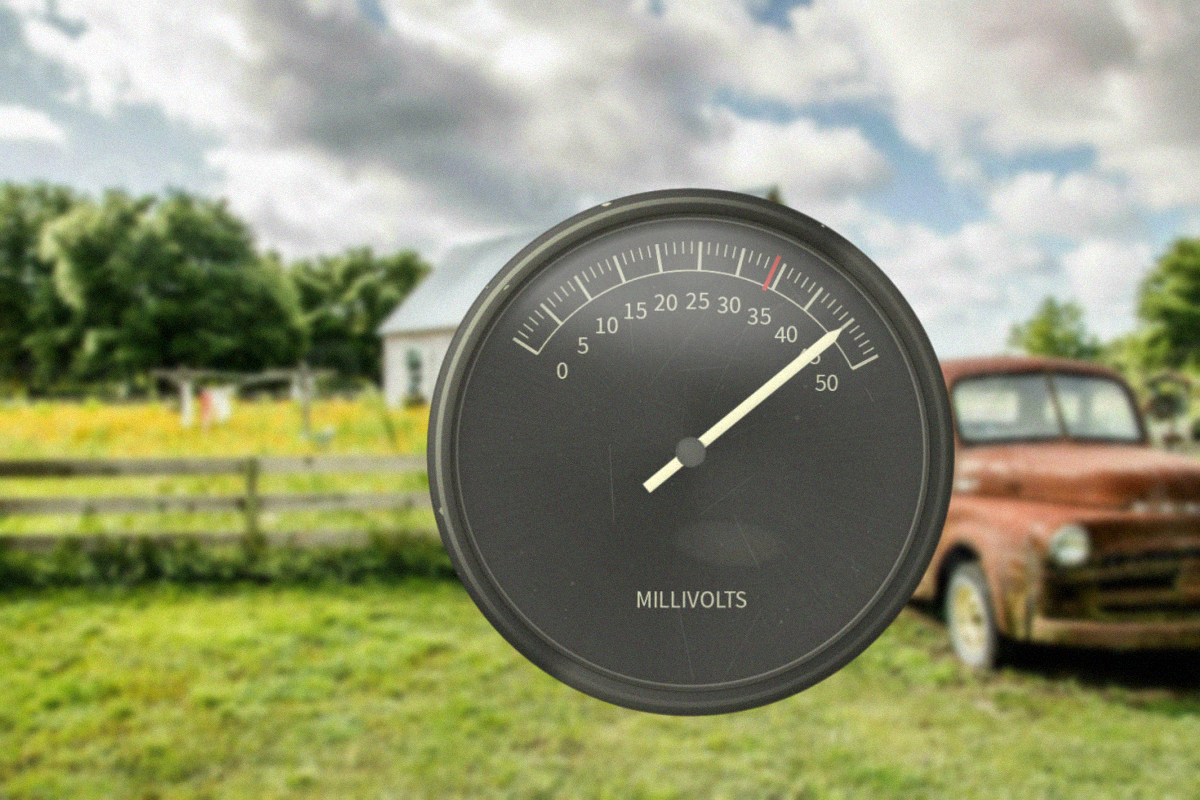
45 mV
